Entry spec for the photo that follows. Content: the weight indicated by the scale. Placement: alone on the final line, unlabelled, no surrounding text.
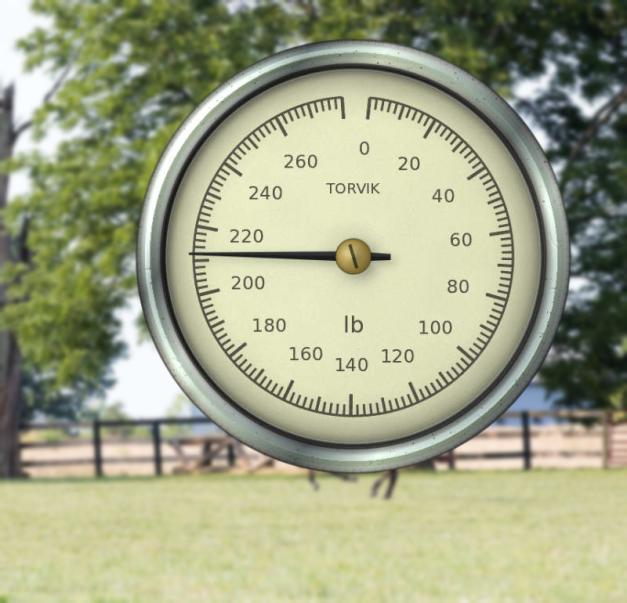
212 lb
